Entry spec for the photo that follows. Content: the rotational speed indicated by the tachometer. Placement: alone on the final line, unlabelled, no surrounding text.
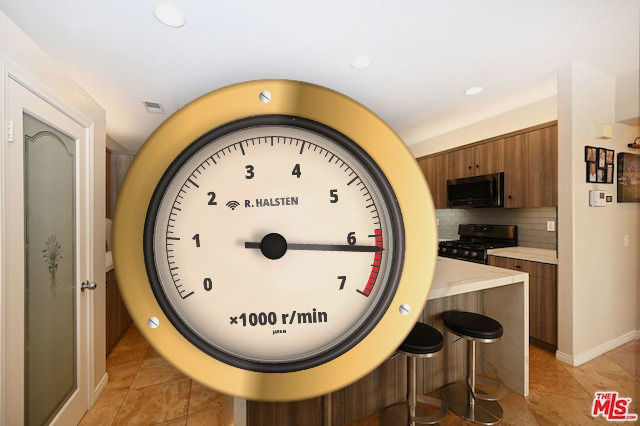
6200 rpm
